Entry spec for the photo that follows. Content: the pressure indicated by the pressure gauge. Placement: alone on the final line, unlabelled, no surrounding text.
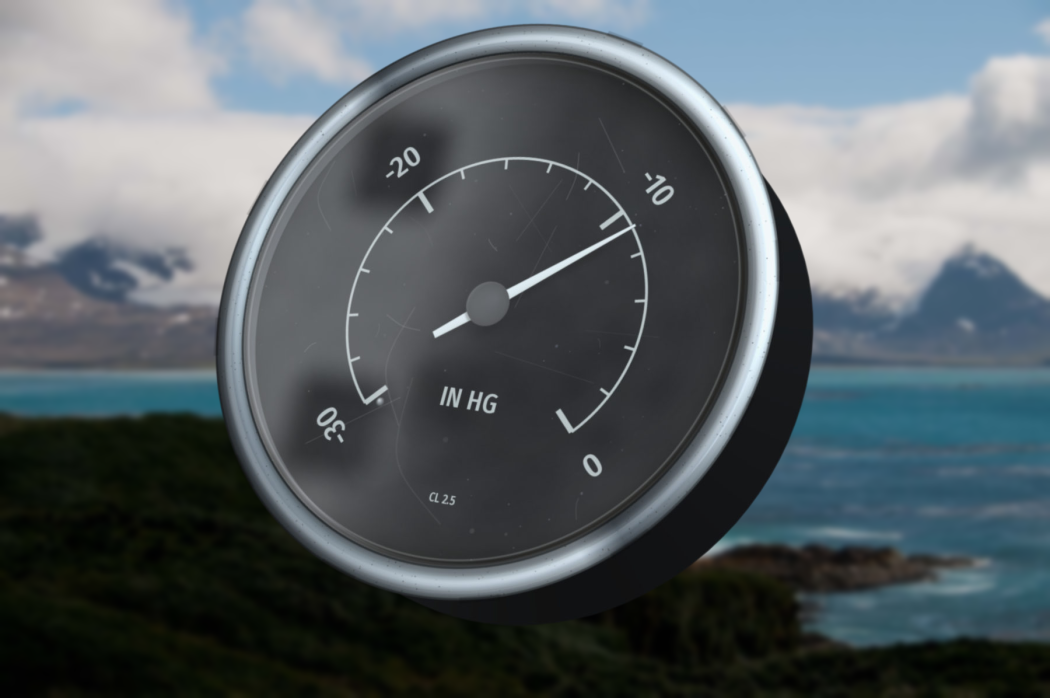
-9 inHg
